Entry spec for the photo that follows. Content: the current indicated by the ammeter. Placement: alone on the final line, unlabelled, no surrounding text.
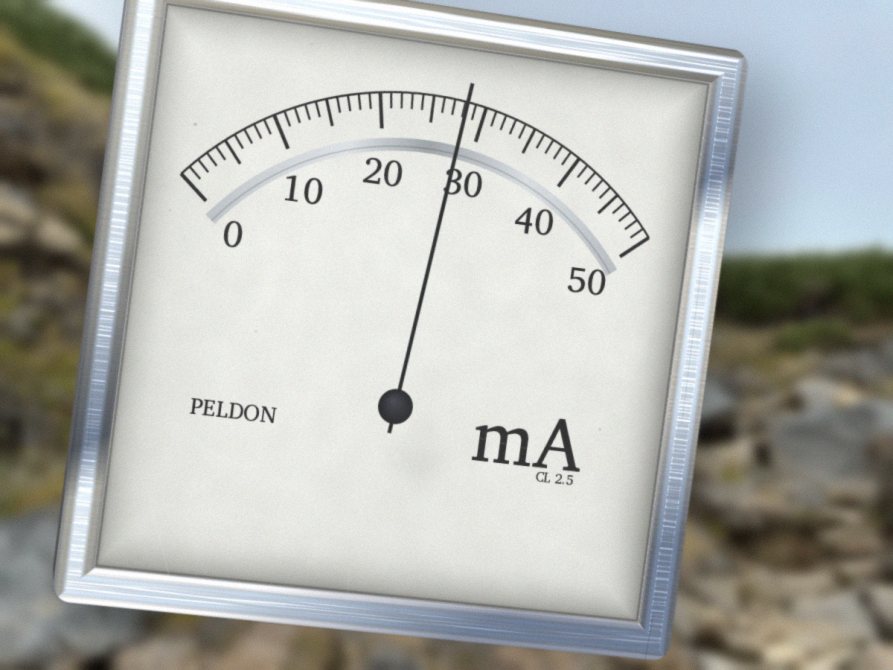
28 mA
